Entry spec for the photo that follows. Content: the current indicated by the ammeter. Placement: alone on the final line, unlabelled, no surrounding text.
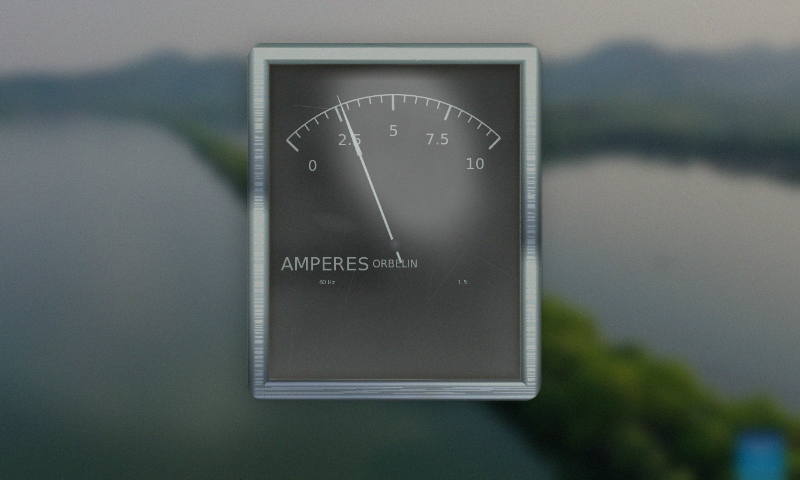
2.75 A
